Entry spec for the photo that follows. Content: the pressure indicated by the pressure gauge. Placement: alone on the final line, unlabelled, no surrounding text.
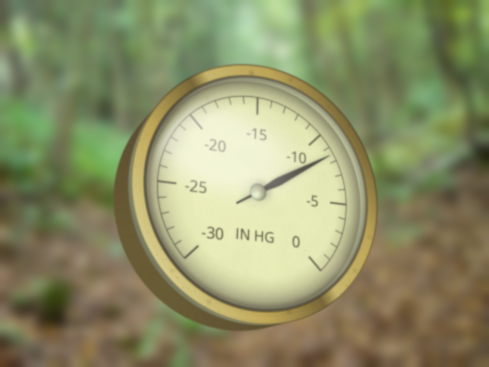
-8.5 inHg
